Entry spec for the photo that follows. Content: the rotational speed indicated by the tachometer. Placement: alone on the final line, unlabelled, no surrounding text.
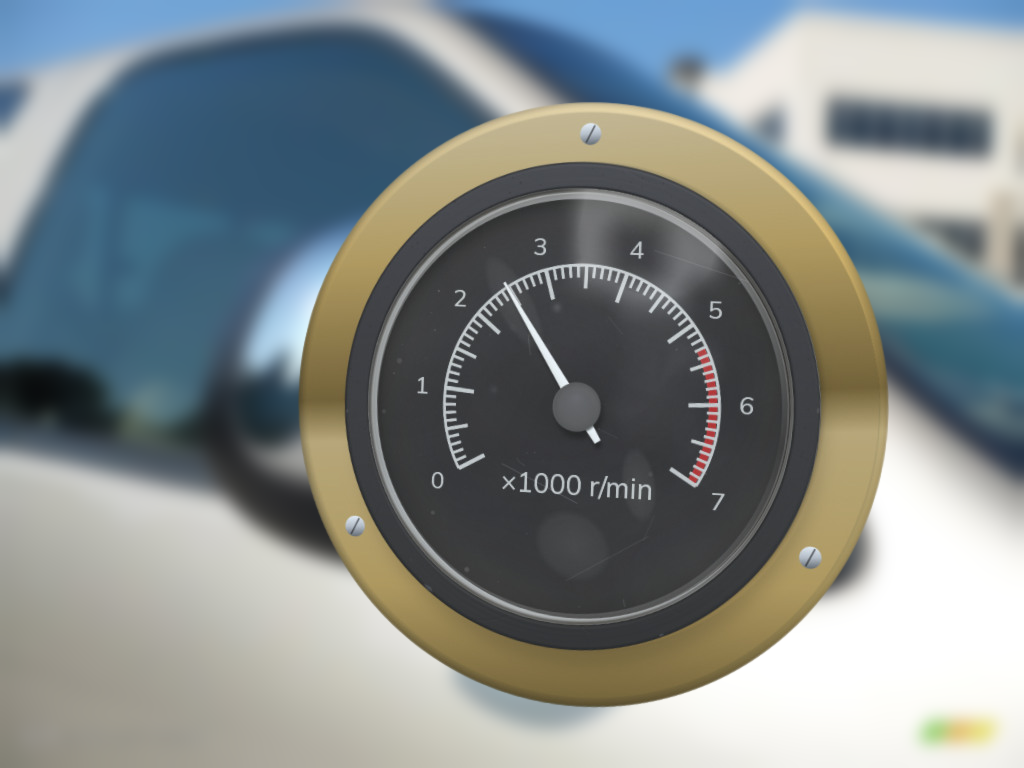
2500 rpm
